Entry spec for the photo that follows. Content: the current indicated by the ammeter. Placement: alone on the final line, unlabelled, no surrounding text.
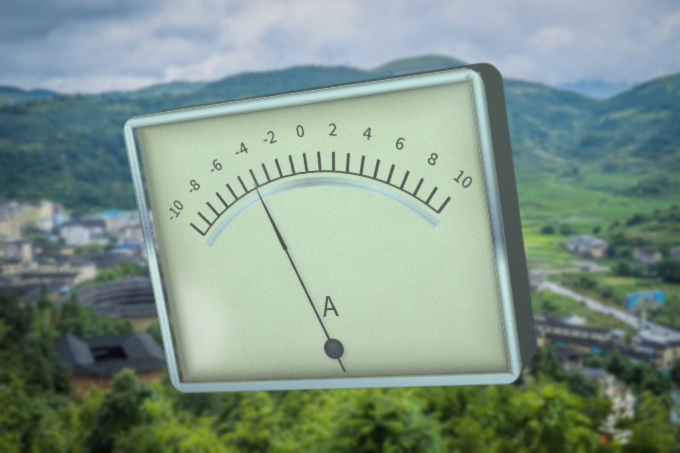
-4 A
